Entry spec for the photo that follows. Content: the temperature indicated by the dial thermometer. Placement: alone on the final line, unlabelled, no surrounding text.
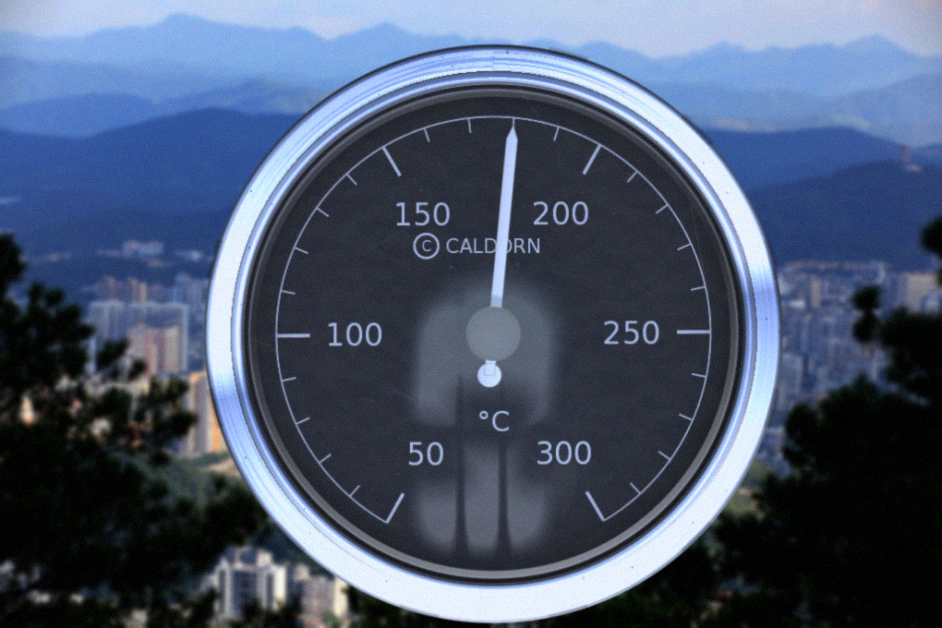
180 °C
